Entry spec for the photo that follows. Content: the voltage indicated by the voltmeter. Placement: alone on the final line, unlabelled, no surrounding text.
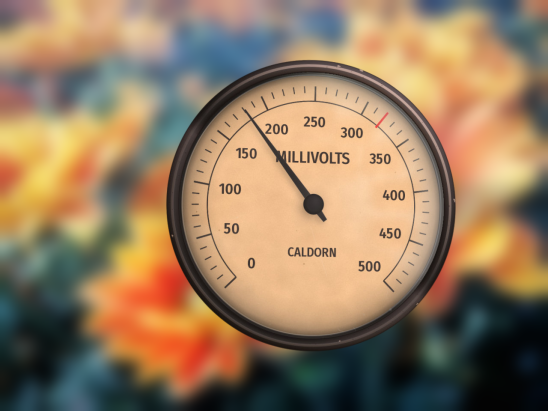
180 mV
